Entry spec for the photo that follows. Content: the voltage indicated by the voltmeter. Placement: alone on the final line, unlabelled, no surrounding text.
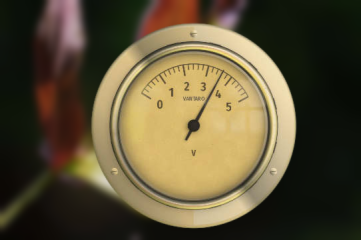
3.6 V
